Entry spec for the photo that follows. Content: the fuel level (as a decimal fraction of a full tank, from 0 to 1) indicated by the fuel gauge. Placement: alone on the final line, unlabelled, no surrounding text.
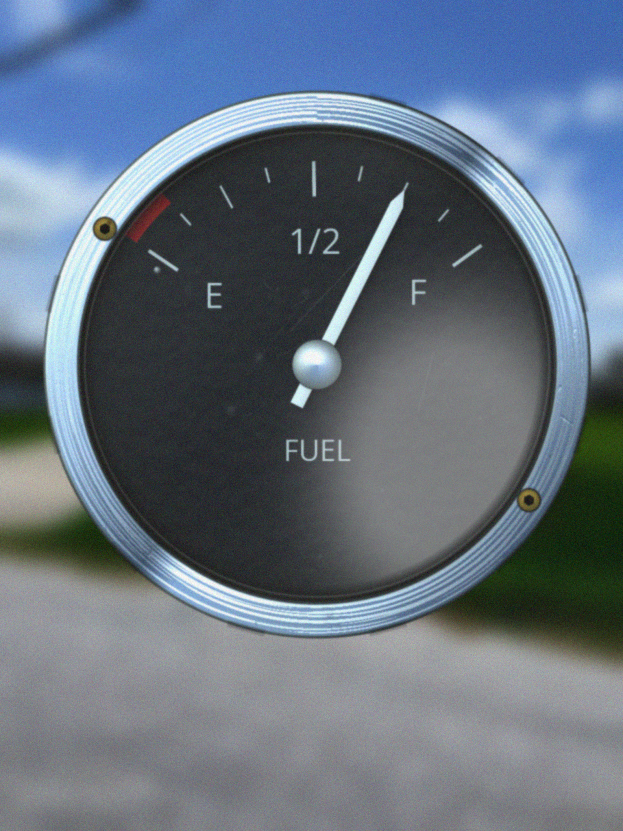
0.75
